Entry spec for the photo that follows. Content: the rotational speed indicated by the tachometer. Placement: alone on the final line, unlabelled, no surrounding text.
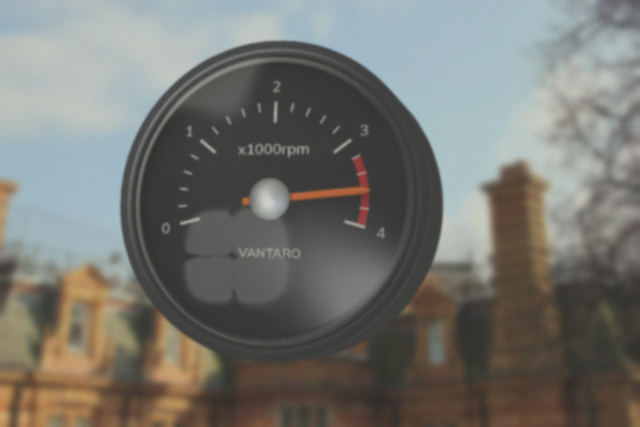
3600 rpm
